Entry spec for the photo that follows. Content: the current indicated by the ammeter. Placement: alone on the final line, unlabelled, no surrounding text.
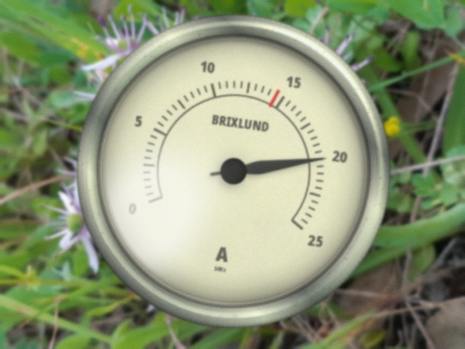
20 A
